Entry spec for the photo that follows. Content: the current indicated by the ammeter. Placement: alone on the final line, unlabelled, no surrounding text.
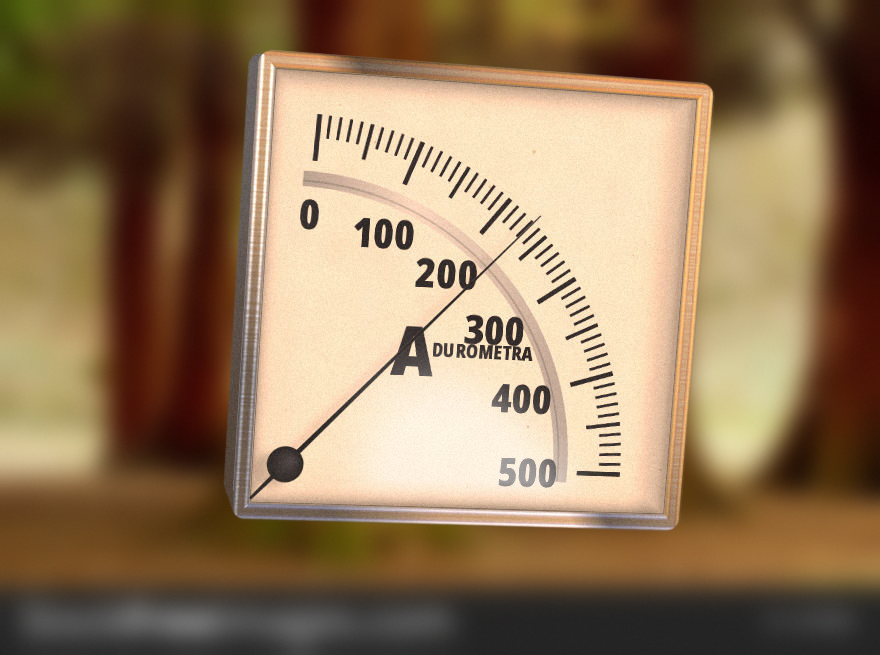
230 A
